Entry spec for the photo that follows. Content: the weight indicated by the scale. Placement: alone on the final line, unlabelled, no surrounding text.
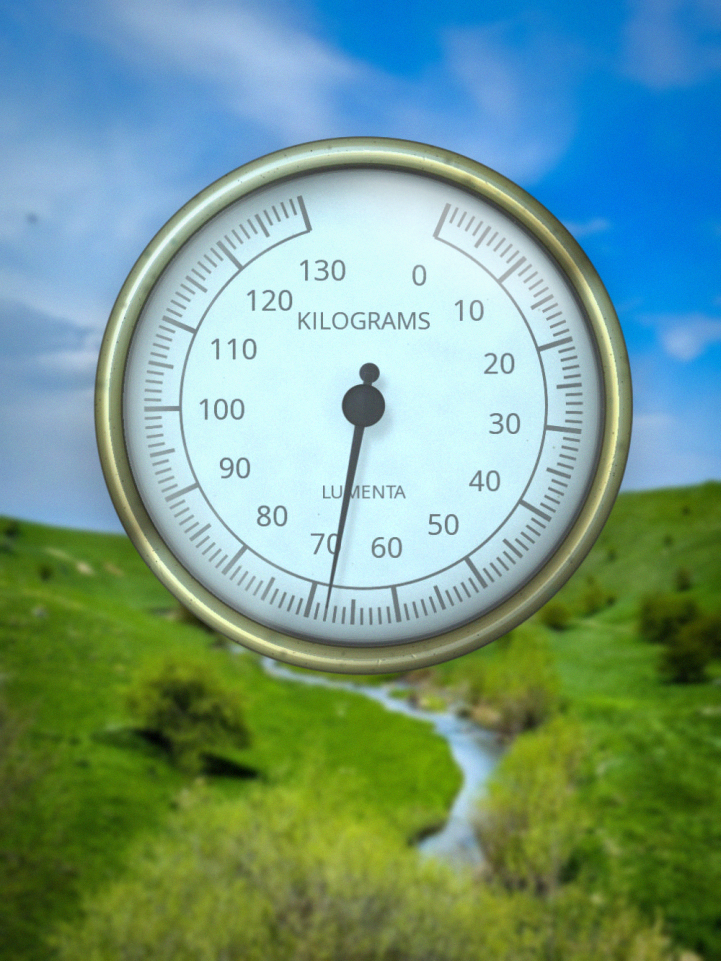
68 kg
